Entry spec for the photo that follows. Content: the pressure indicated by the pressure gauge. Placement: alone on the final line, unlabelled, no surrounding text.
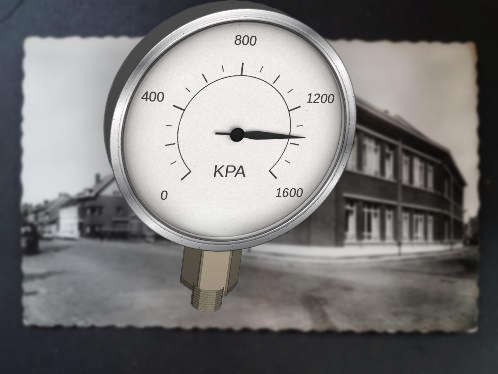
1350 kPa
